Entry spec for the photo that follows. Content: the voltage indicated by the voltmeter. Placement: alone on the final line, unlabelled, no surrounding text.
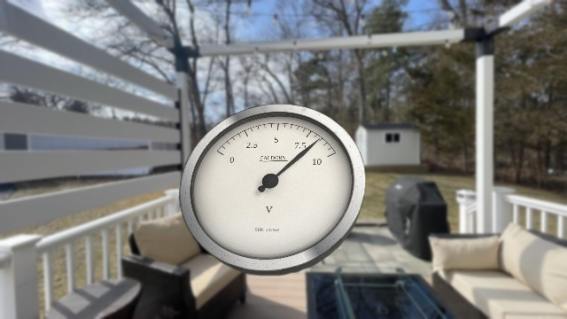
8.5 V
